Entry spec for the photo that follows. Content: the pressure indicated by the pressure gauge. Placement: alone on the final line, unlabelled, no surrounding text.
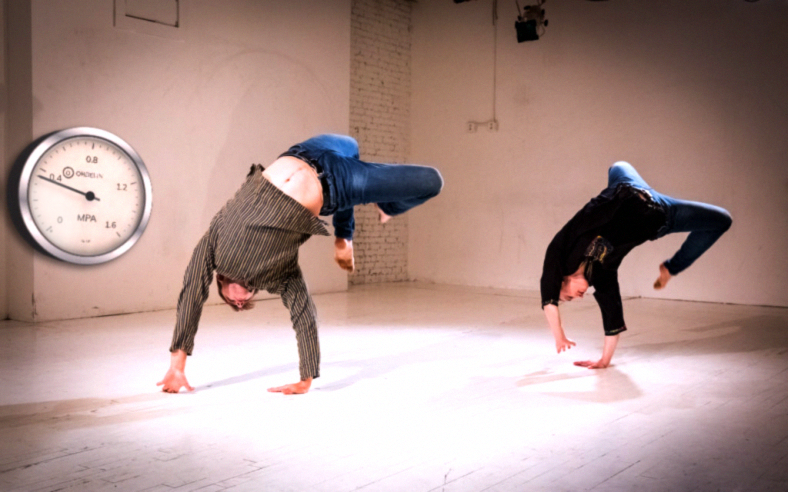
0.35 MPa
